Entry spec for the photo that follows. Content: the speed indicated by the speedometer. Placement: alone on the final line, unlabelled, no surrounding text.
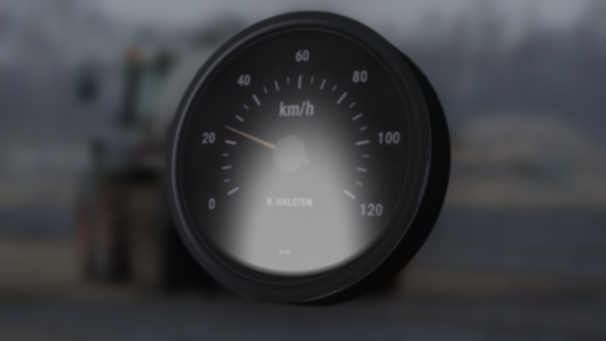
25 km/h
